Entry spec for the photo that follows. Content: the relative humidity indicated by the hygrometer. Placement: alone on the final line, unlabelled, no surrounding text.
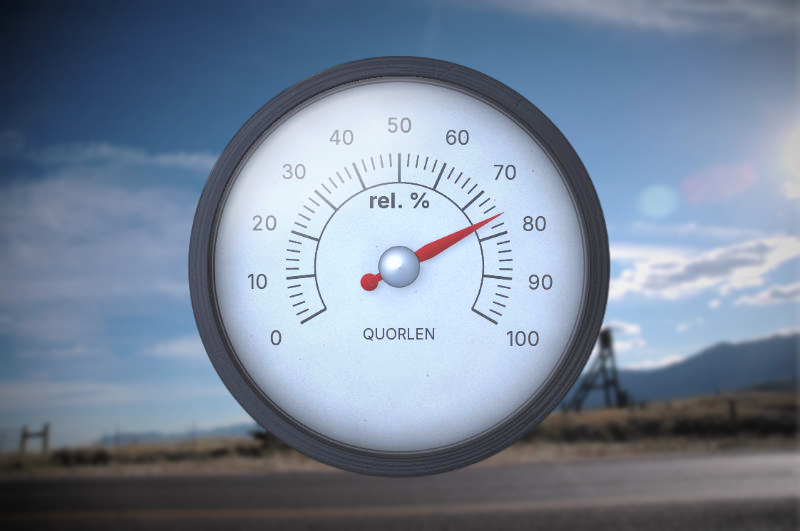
76 %
